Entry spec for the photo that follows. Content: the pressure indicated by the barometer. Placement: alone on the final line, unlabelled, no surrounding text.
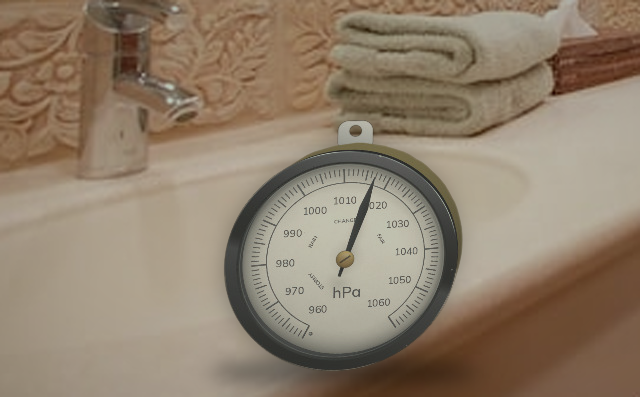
1017 hPa
